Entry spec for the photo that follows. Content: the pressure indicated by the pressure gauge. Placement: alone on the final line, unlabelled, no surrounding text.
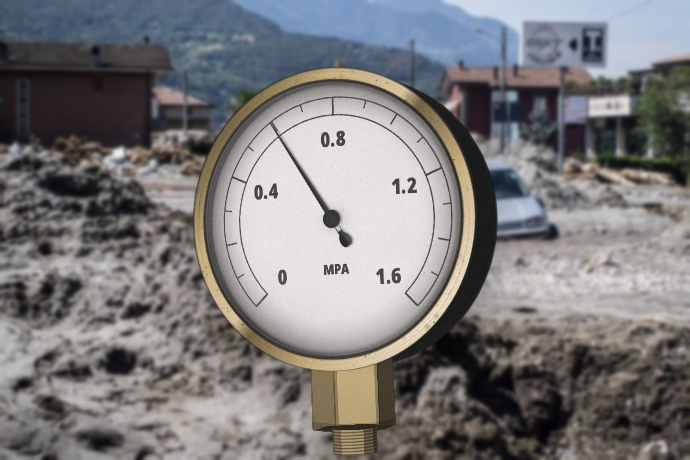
0.6 MPa
